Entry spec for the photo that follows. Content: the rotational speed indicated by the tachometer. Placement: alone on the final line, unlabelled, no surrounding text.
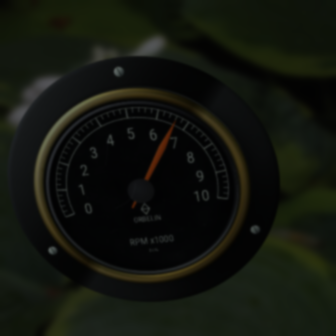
6600 rpm
